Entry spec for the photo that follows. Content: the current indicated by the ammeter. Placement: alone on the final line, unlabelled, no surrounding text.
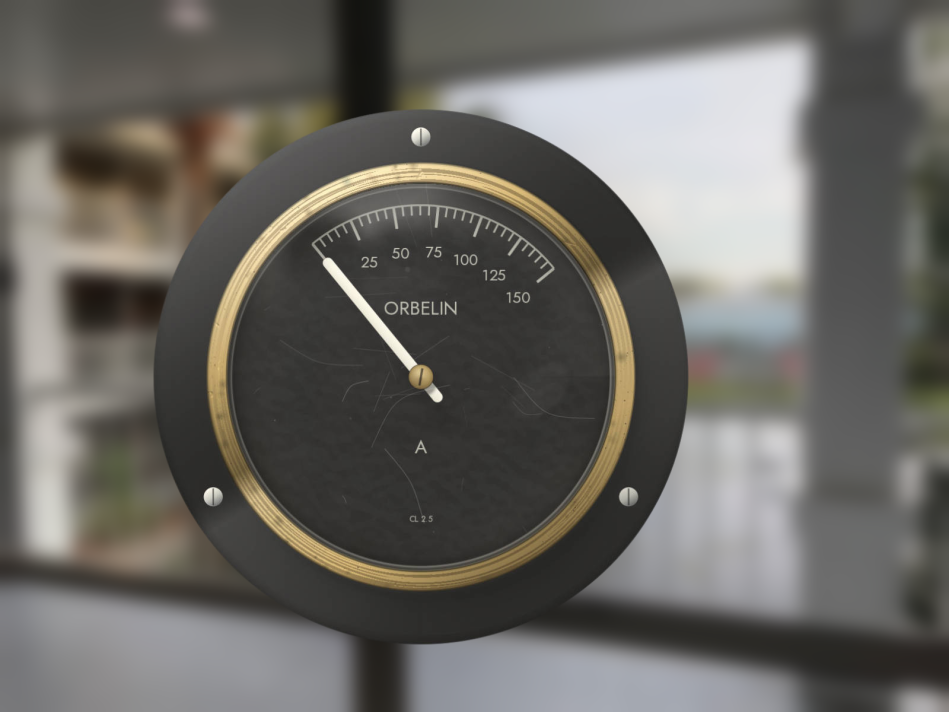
0 A
